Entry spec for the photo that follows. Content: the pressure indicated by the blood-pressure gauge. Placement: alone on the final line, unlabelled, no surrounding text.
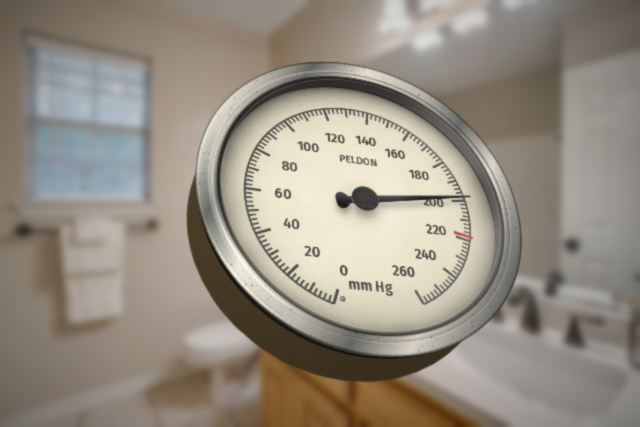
200 mmHg
